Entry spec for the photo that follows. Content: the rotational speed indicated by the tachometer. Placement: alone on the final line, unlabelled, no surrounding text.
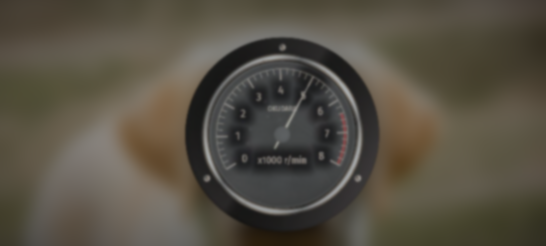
5000 rpm
